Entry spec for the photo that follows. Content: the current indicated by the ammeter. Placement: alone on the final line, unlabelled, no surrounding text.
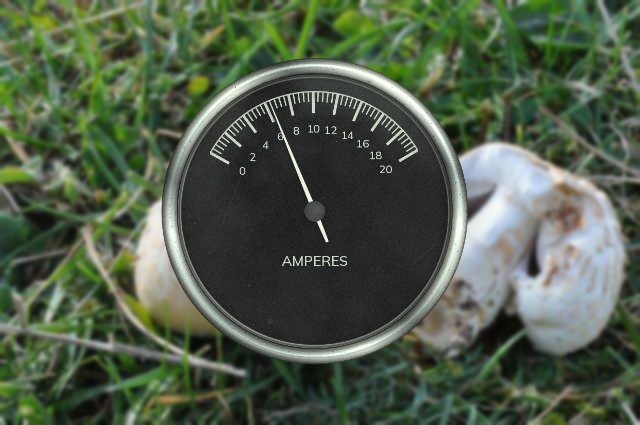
6.4 A
